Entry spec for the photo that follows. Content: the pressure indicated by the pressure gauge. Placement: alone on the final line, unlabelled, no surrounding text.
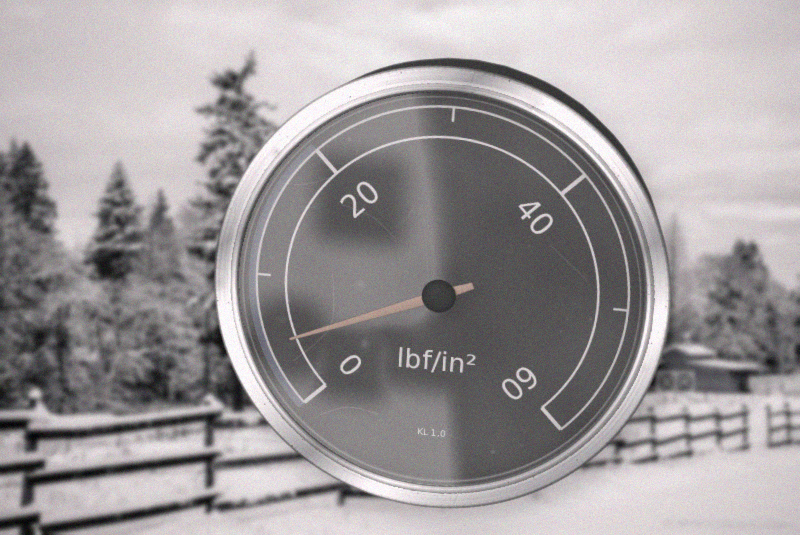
5 psi
